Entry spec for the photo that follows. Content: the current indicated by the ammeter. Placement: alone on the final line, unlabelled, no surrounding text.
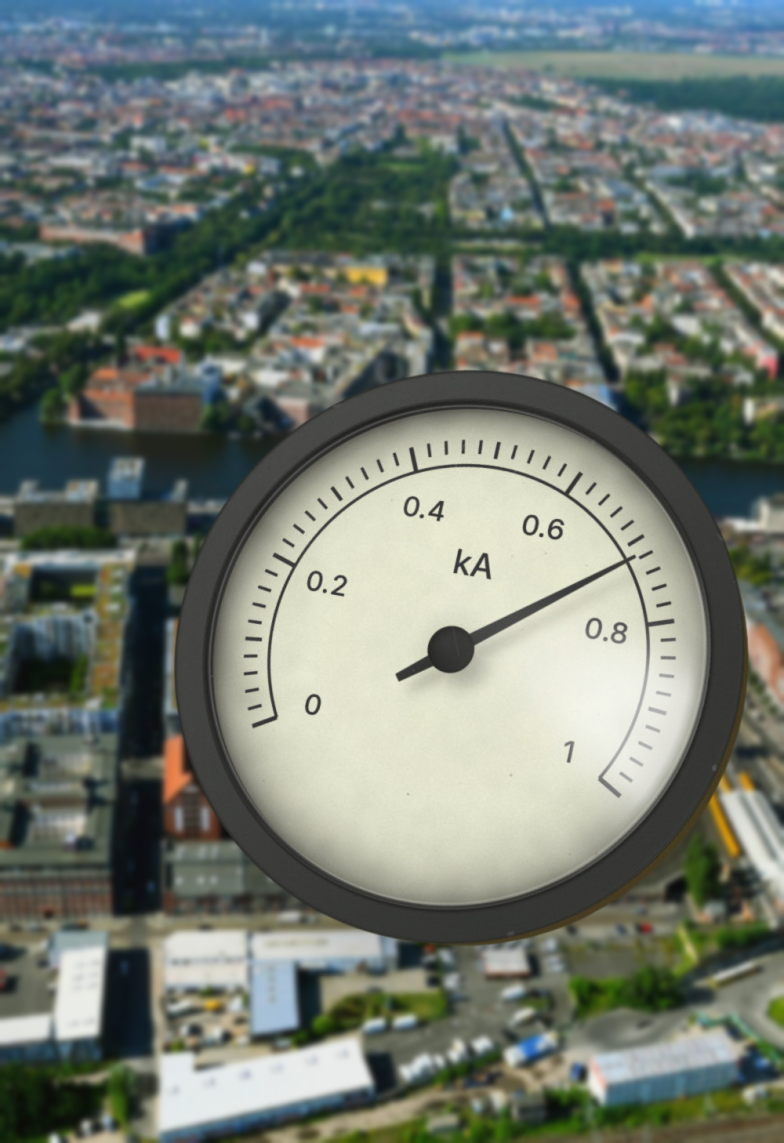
0.72 kA
